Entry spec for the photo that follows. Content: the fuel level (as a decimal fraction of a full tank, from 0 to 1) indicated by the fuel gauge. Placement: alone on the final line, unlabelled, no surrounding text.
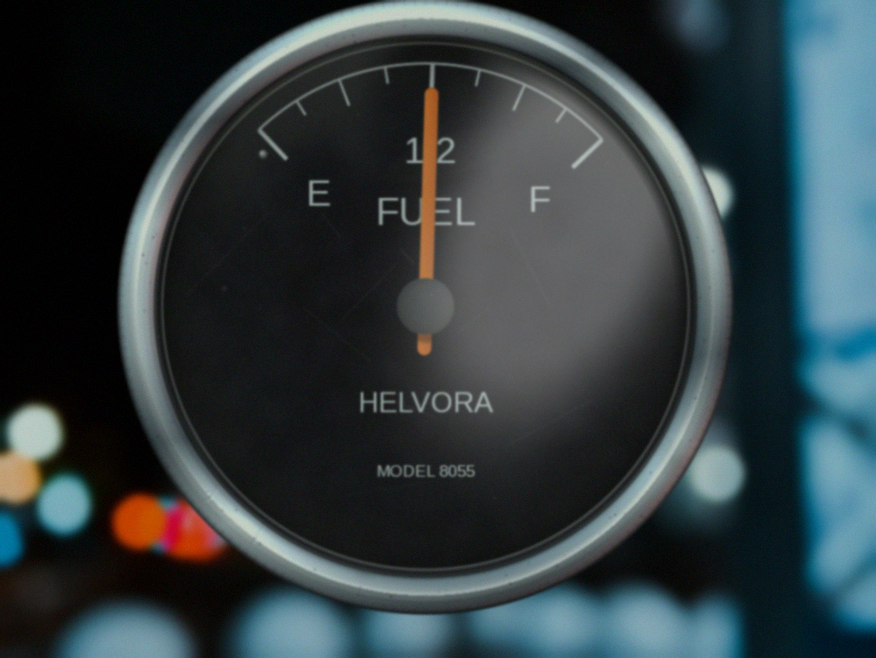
0.5
